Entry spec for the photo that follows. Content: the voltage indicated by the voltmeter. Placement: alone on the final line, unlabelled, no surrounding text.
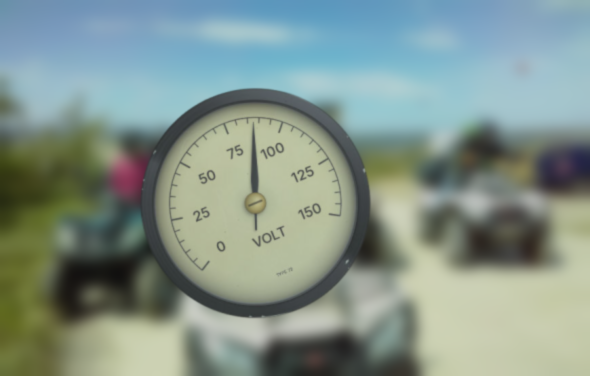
87.5 V
